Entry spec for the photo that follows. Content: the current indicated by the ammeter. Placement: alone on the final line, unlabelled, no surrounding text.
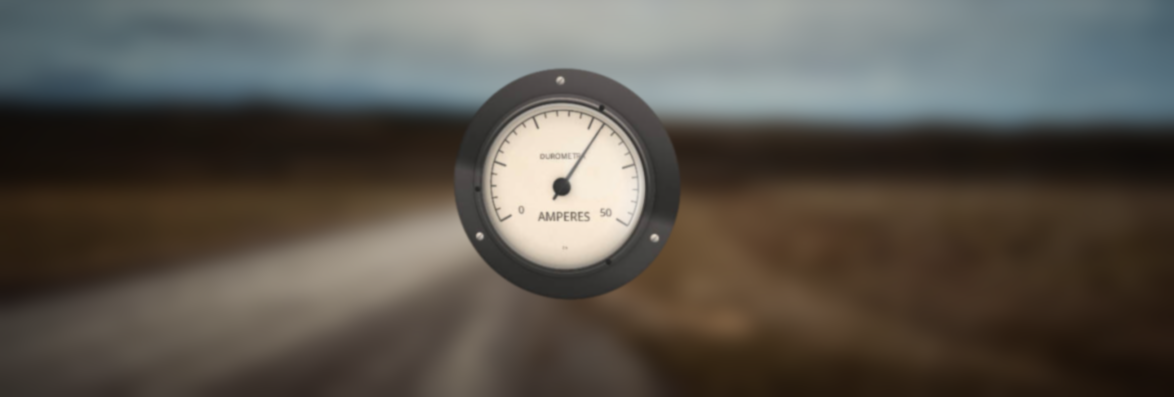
32 A
